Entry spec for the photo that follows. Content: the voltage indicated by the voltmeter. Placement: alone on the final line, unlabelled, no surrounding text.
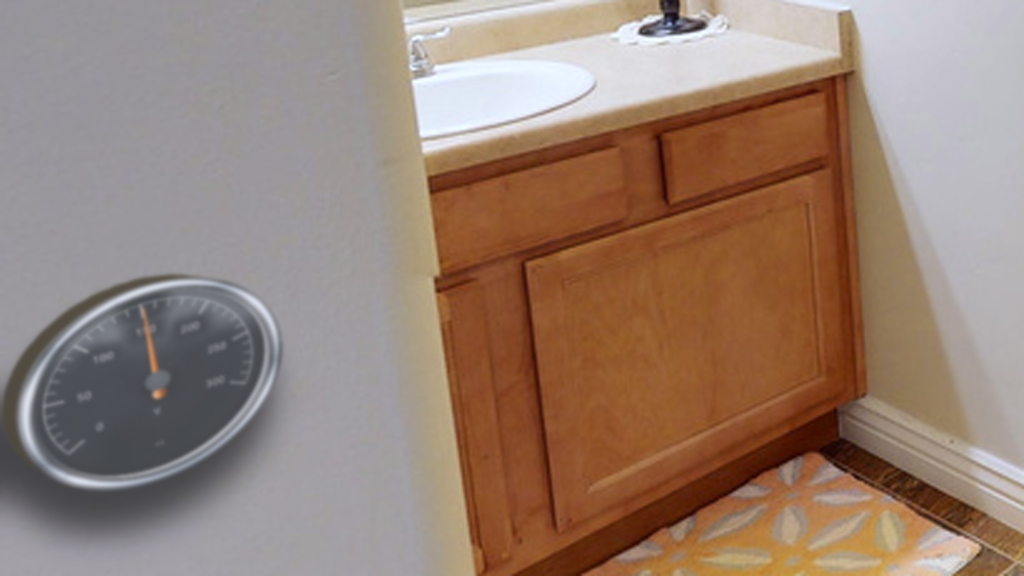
150 V
